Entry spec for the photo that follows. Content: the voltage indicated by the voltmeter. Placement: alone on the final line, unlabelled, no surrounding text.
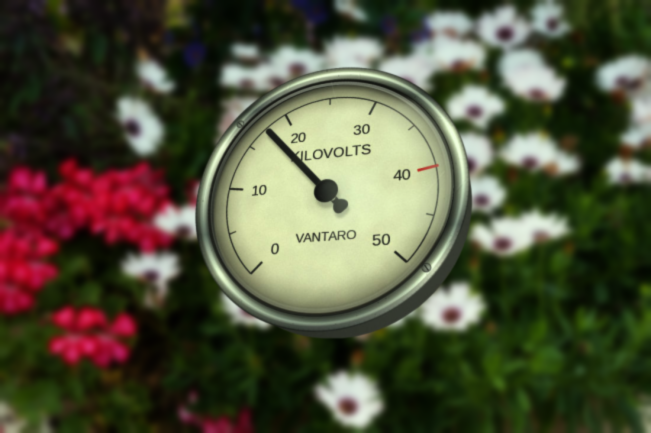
17.5 kV
